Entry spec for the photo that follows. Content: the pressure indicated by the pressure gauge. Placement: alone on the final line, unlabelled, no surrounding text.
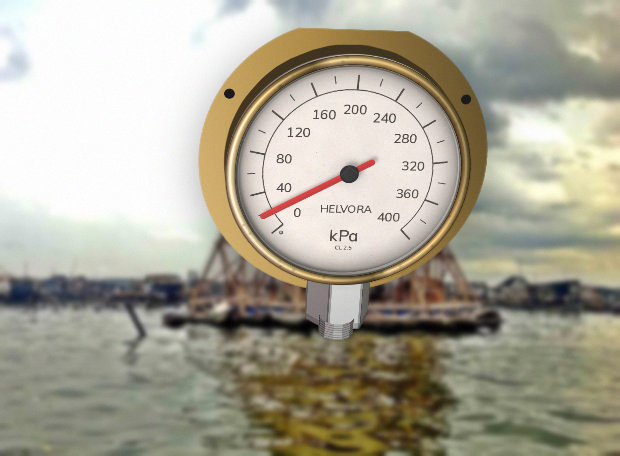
20 kPa
